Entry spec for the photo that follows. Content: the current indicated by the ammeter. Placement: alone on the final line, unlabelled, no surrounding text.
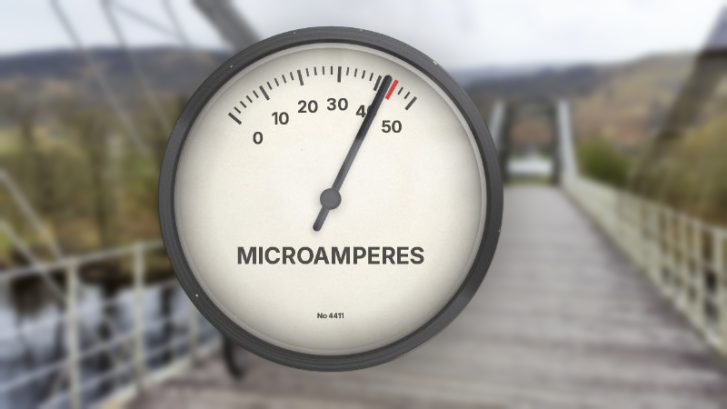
42 µA
